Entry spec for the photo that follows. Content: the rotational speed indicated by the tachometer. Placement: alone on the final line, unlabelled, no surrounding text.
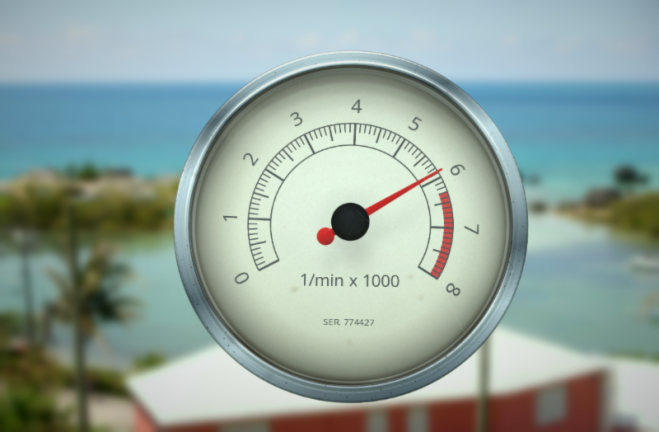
5900 rpm
